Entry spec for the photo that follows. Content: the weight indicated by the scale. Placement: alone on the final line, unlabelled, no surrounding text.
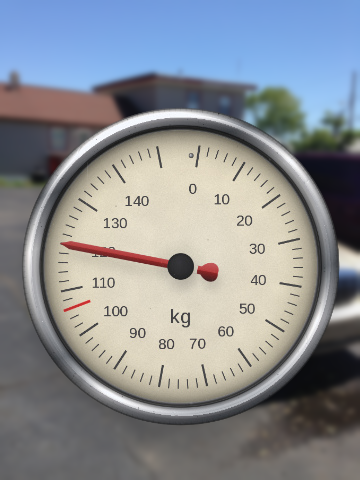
120 kg
